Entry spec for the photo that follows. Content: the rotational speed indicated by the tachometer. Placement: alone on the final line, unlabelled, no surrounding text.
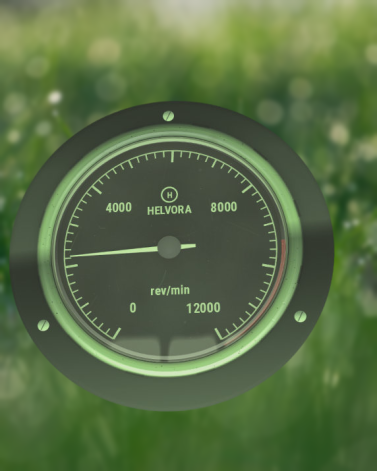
2200 rpm
